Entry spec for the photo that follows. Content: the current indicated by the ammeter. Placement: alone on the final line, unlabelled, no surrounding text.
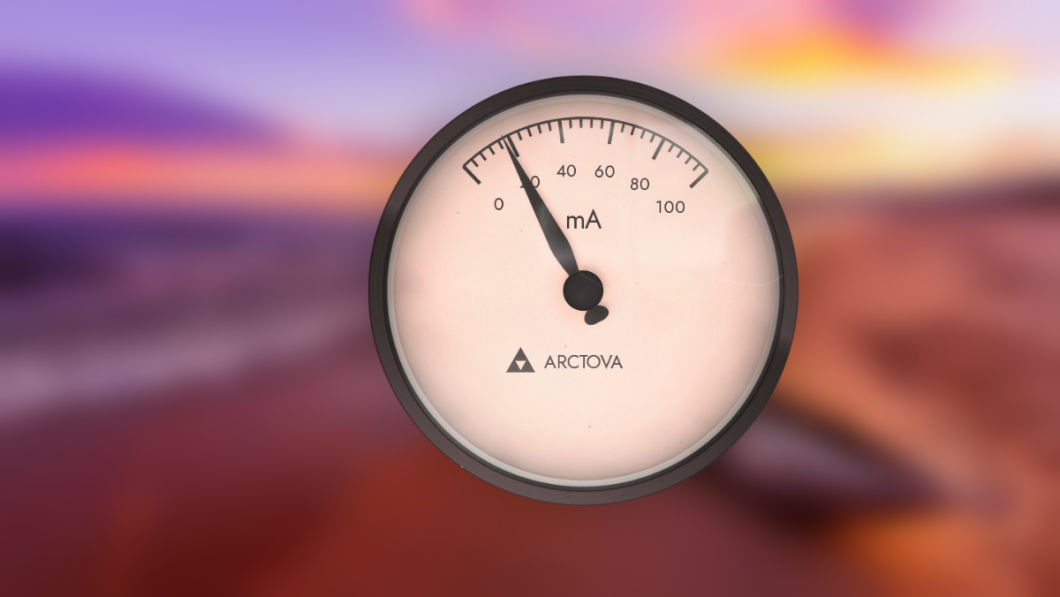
18 mA
